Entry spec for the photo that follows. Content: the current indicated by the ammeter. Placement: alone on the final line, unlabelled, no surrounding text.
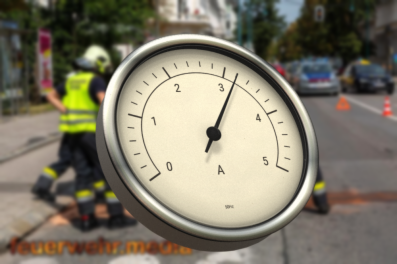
3.2 A
